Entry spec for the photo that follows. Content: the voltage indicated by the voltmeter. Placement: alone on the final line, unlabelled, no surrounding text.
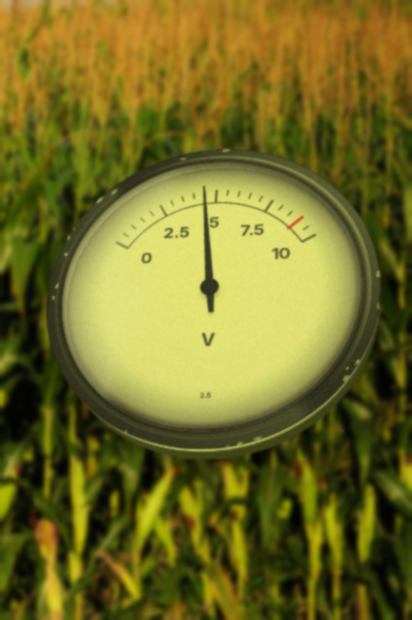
4.5 V
